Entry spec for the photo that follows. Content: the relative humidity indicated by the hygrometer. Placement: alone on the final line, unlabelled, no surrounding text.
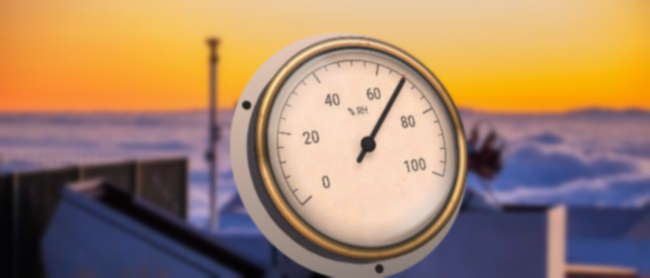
68 %
